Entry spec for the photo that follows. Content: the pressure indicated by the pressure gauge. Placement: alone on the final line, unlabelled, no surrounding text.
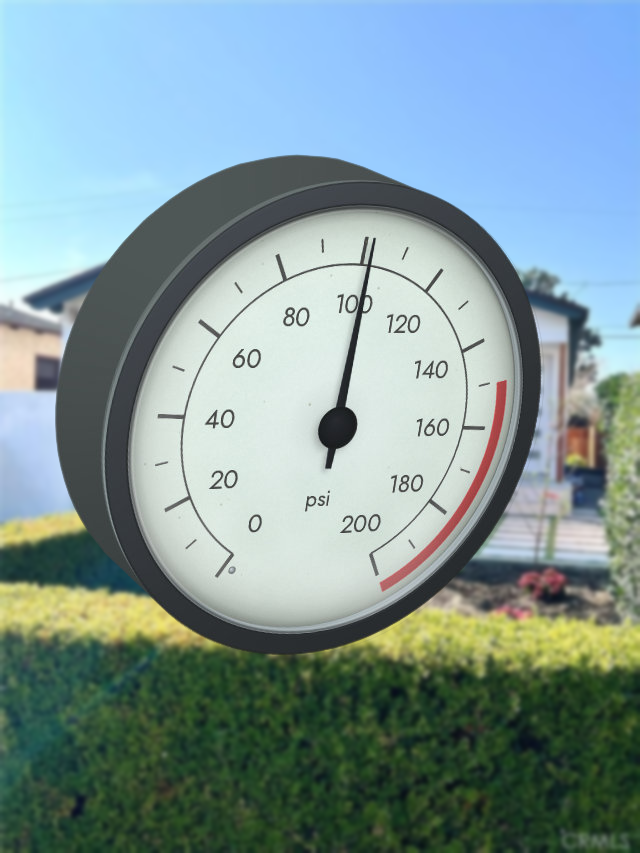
100 psi
